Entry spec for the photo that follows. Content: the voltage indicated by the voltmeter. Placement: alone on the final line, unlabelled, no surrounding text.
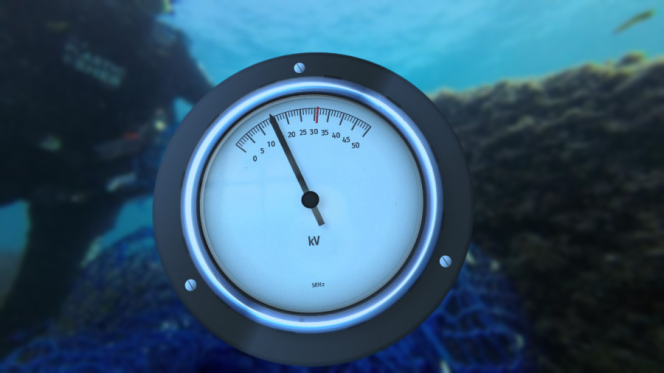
15 kV
